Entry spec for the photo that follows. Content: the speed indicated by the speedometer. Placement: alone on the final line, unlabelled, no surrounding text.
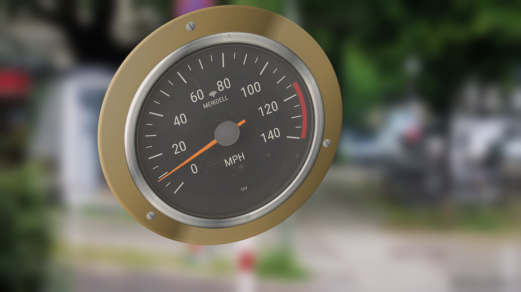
10 mph
